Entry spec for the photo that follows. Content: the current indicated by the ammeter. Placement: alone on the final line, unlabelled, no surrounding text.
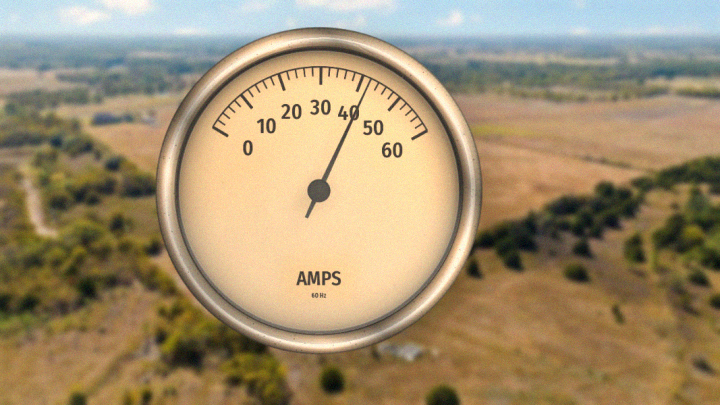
42 A
